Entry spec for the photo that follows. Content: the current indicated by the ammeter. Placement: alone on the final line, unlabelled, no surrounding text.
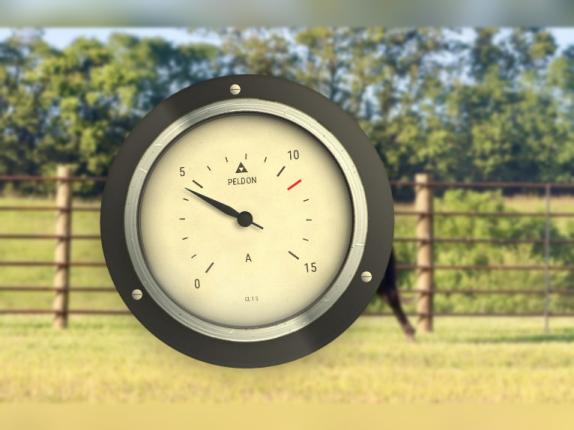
4.5 A
